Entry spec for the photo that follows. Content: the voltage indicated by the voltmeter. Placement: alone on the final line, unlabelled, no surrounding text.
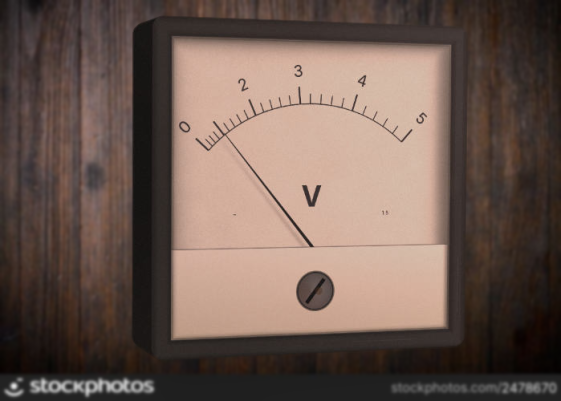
1 V
